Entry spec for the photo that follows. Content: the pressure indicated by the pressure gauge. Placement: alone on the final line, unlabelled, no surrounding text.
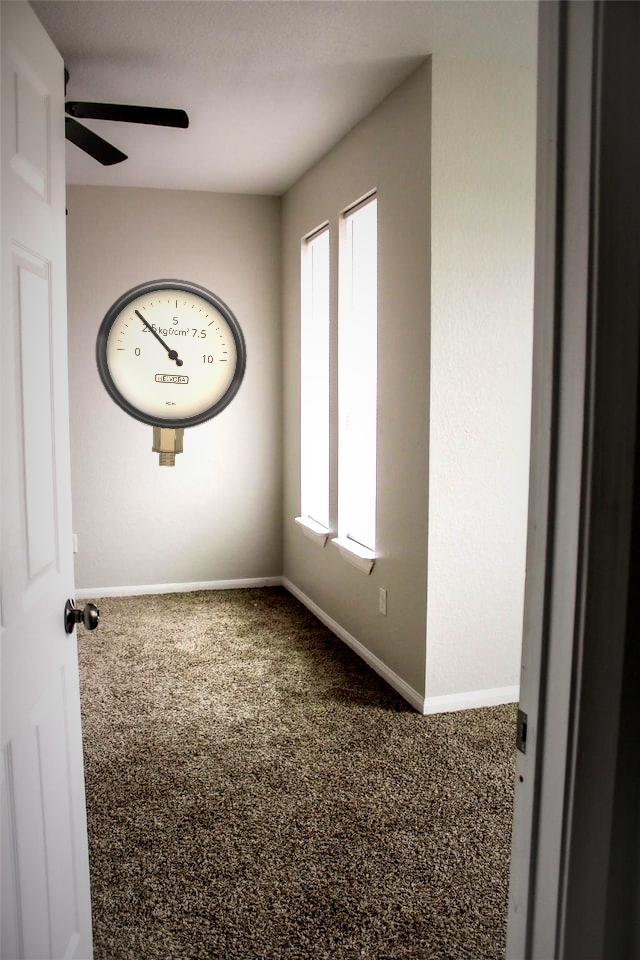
2.5 kg/cm²
